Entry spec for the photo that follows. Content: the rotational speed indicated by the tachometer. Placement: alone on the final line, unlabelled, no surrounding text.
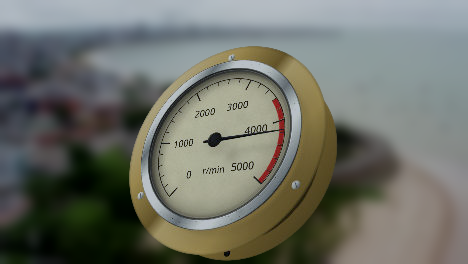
4200 rpm
